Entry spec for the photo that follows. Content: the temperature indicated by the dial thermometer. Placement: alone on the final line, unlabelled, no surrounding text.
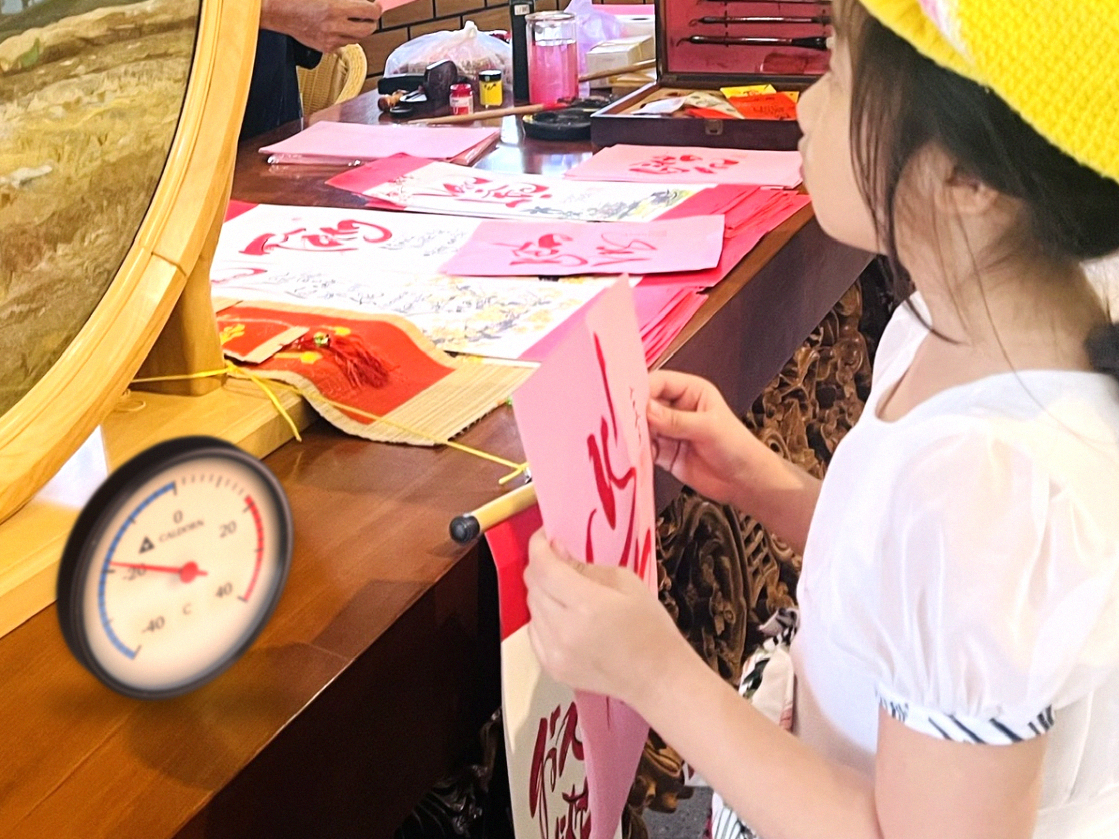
-18 °C
